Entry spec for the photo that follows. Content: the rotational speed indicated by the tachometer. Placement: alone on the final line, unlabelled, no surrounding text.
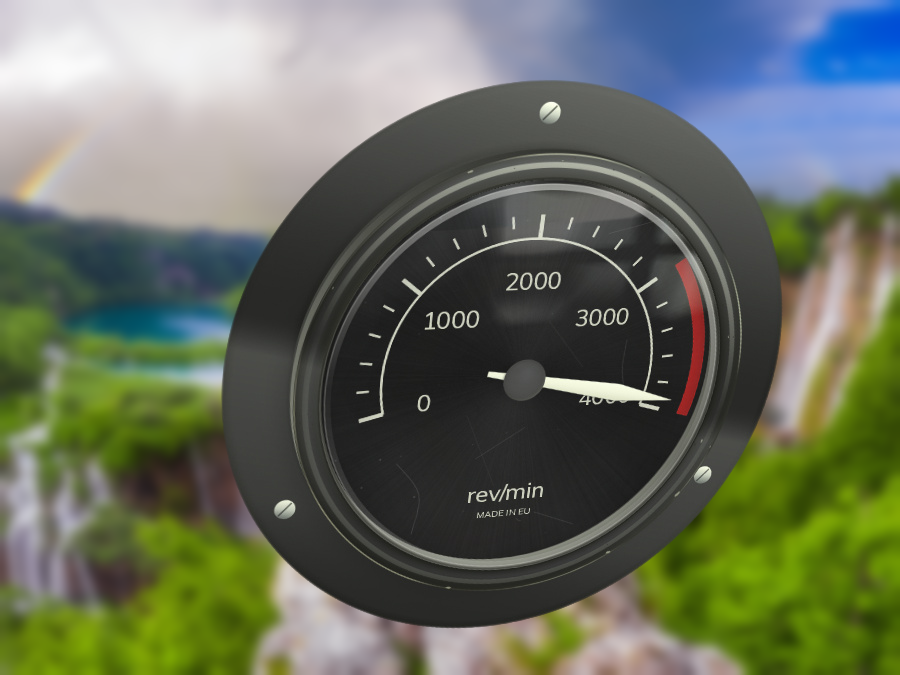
3900 rpm
